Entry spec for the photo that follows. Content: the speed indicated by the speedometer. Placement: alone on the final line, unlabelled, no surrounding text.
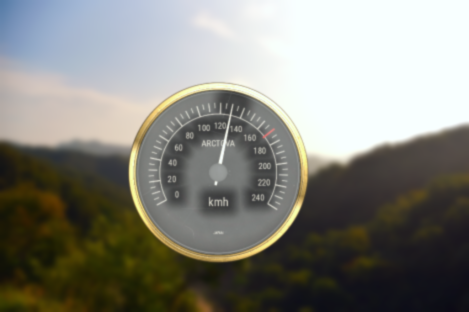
130 km/h
